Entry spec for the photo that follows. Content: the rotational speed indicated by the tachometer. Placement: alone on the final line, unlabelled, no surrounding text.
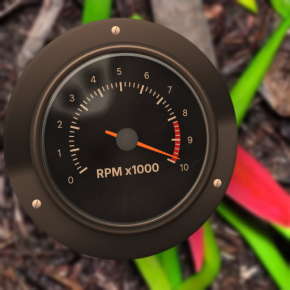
9800 rpm
